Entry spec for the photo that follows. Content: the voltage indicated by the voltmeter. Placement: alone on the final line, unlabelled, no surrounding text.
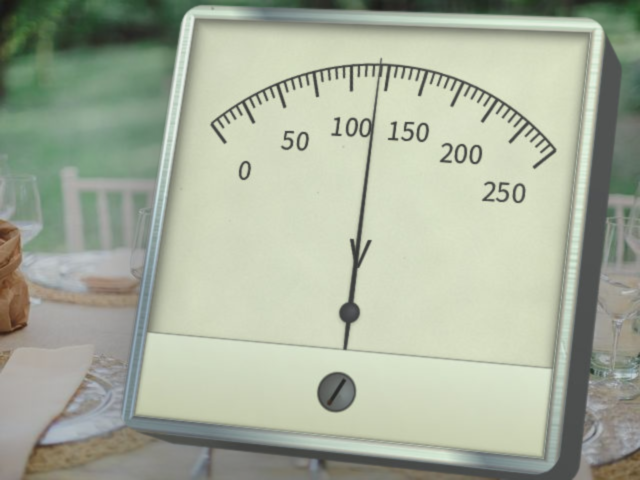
120 V
